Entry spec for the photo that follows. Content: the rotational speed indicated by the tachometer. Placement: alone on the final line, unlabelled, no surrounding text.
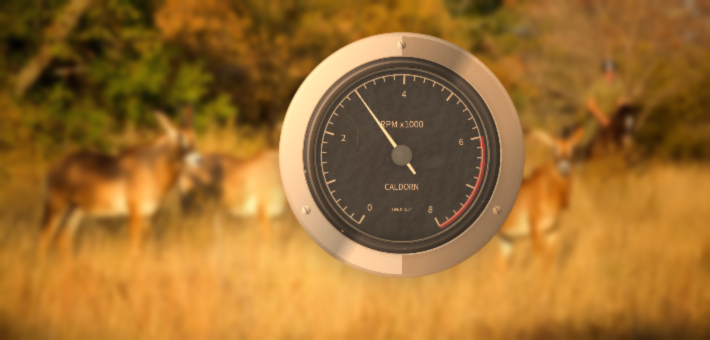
3000 rpm
